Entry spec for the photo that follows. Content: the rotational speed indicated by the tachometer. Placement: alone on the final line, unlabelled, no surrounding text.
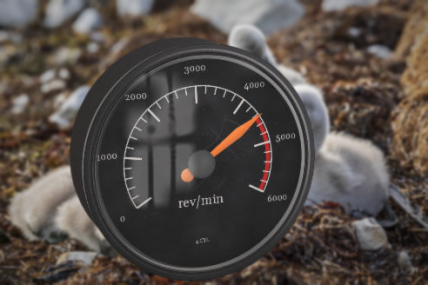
4400 rpm
